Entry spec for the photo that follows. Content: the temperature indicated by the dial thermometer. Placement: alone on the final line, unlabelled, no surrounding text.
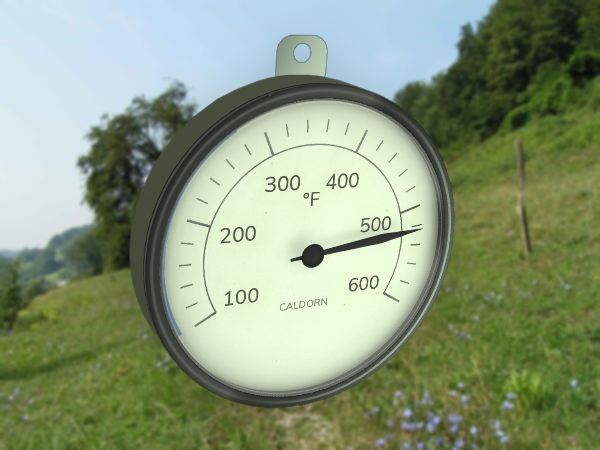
520 °F
